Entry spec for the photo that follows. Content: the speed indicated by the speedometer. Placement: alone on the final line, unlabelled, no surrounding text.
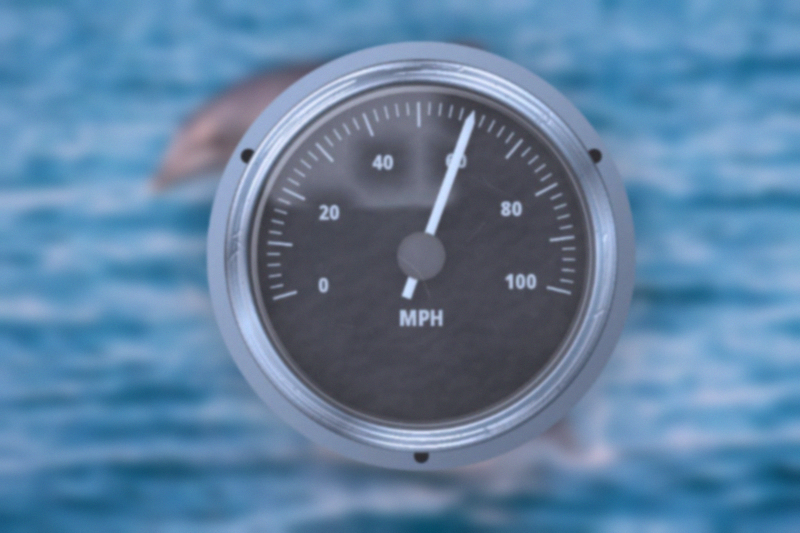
60 mph
